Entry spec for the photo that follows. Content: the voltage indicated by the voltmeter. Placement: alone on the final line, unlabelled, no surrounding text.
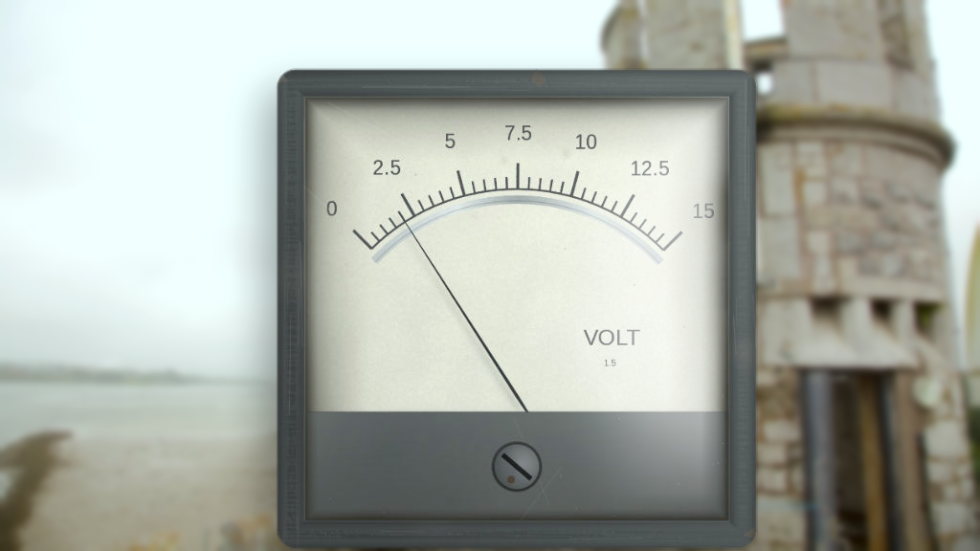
2 V
